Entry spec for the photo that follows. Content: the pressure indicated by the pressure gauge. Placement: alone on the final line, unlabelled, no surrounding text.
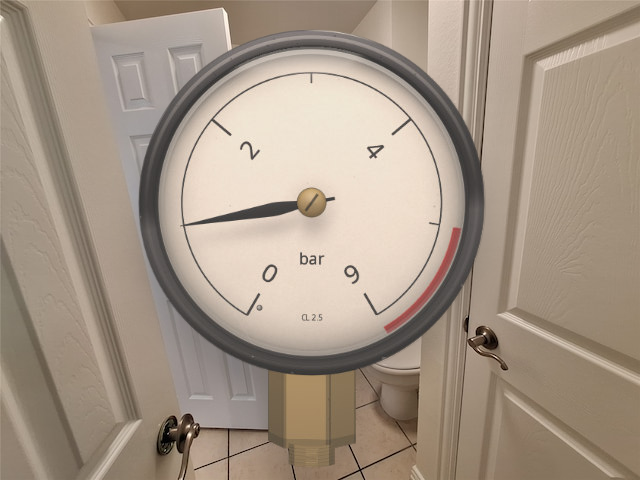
1 bar
